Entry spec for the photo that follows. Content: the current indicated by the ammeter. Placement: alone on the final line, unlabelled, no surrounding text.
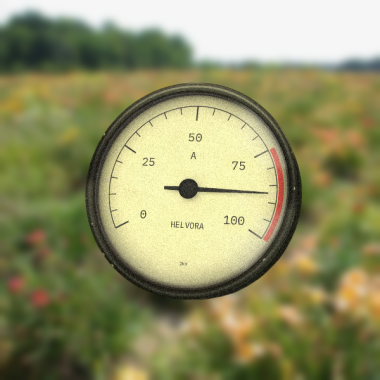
87.5 A
